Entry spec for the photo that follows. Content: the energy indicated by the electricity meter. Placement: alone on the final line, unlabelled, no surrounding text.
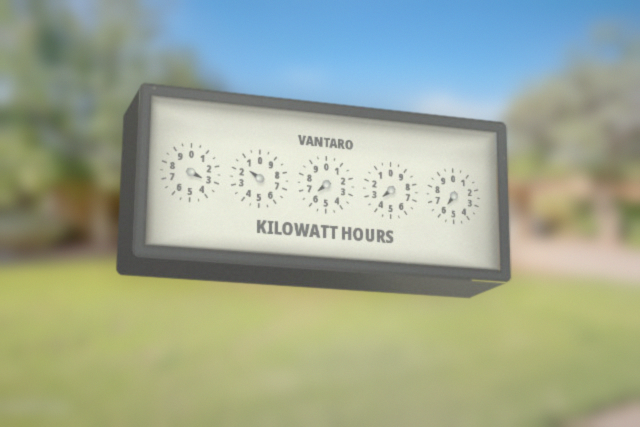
31636 kWh
